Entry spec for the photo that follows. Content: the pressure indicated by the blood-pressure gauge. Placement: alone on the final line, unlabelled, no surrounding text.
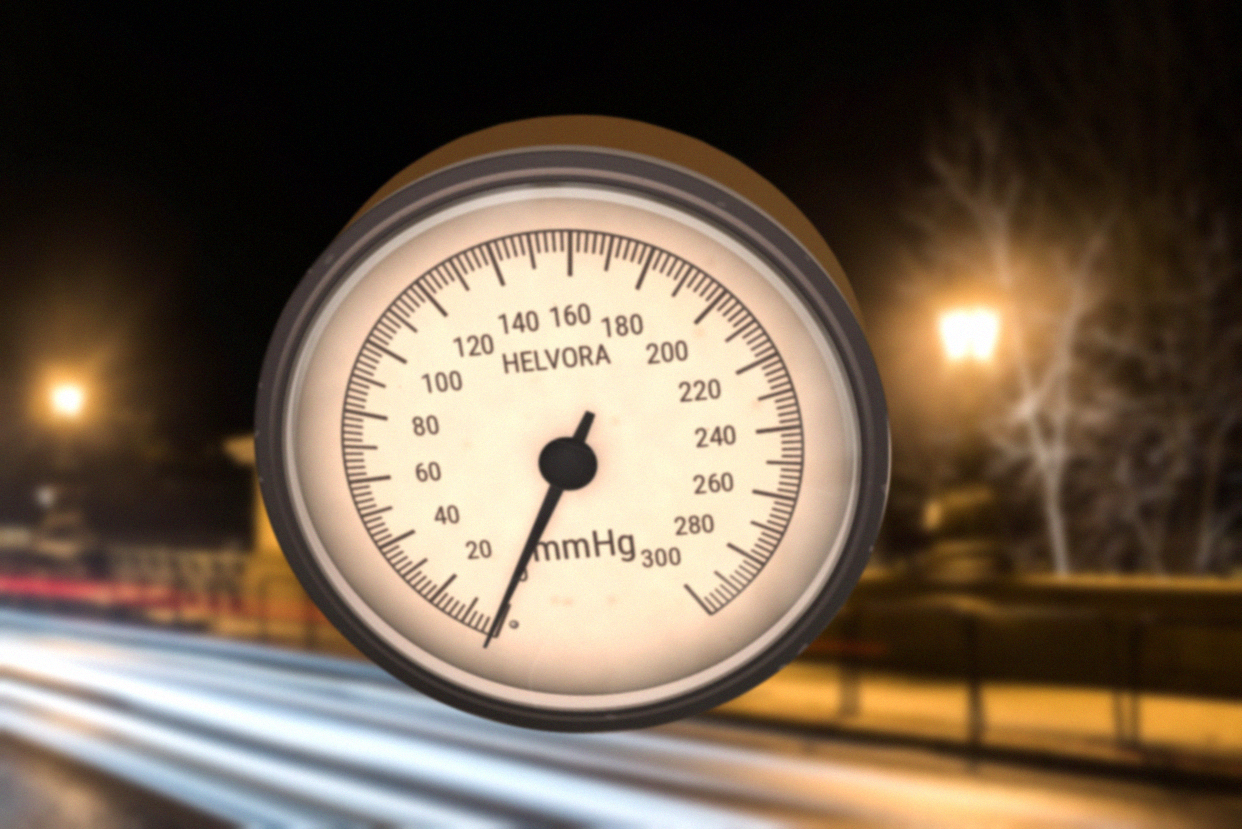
2 mmHg
